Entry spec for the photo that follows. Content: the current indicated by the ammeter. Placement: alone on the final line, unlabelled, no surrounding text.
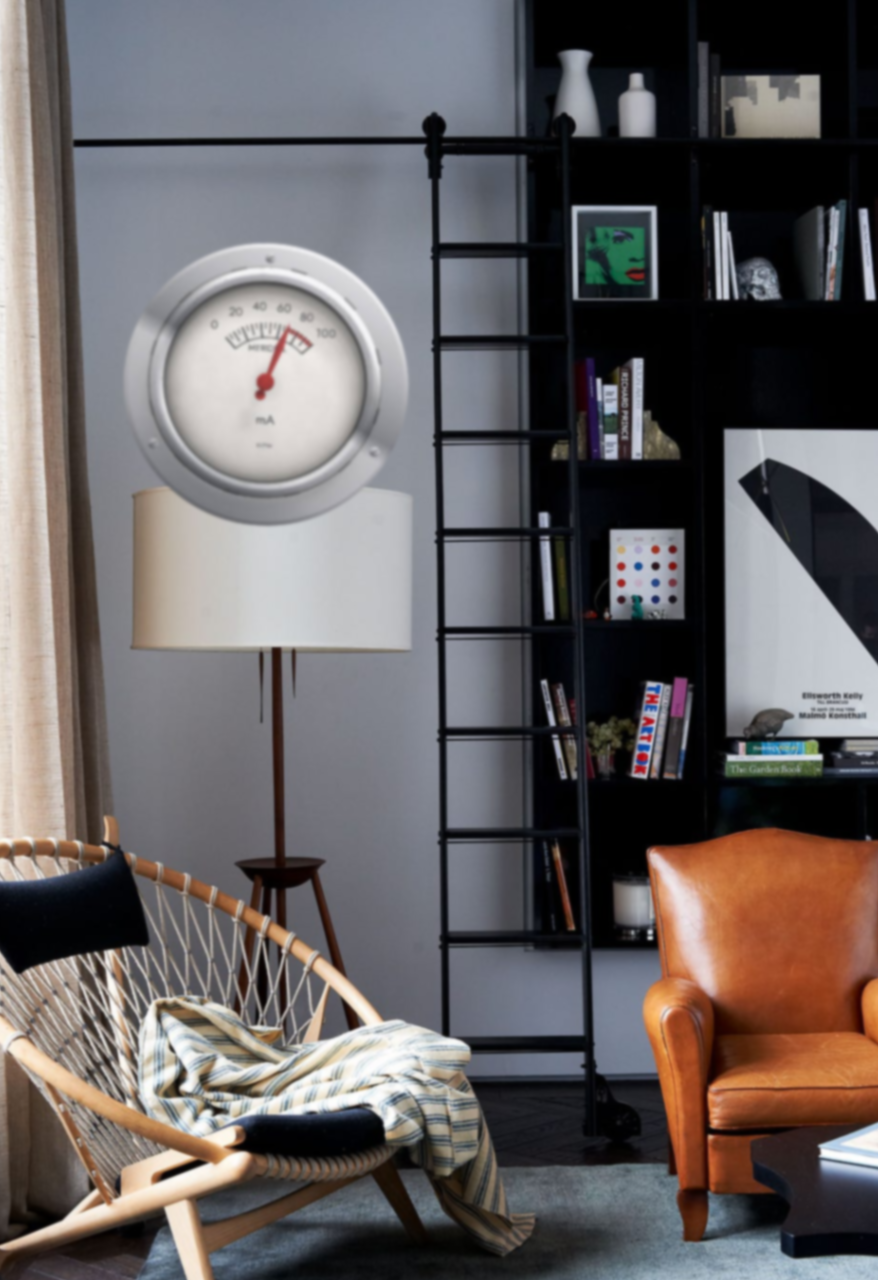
70 mA
